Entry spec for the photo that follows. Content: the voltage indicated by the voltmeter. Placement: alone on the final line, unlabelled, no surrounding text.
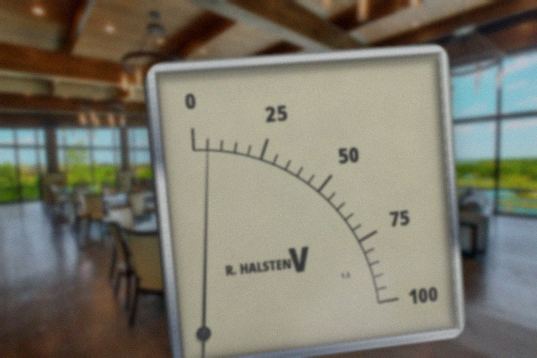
5 V
